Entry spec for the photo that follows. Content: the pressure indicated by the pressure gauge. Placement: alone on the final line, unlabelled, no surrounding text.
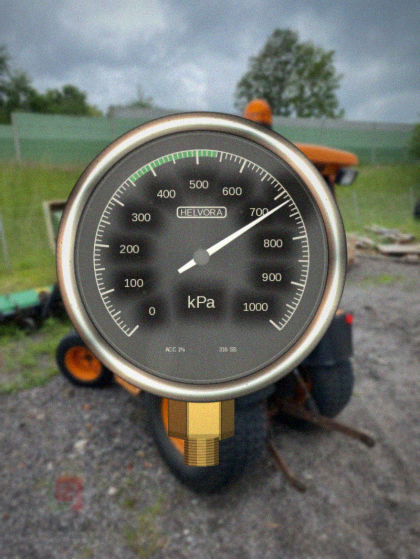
720 kPa
